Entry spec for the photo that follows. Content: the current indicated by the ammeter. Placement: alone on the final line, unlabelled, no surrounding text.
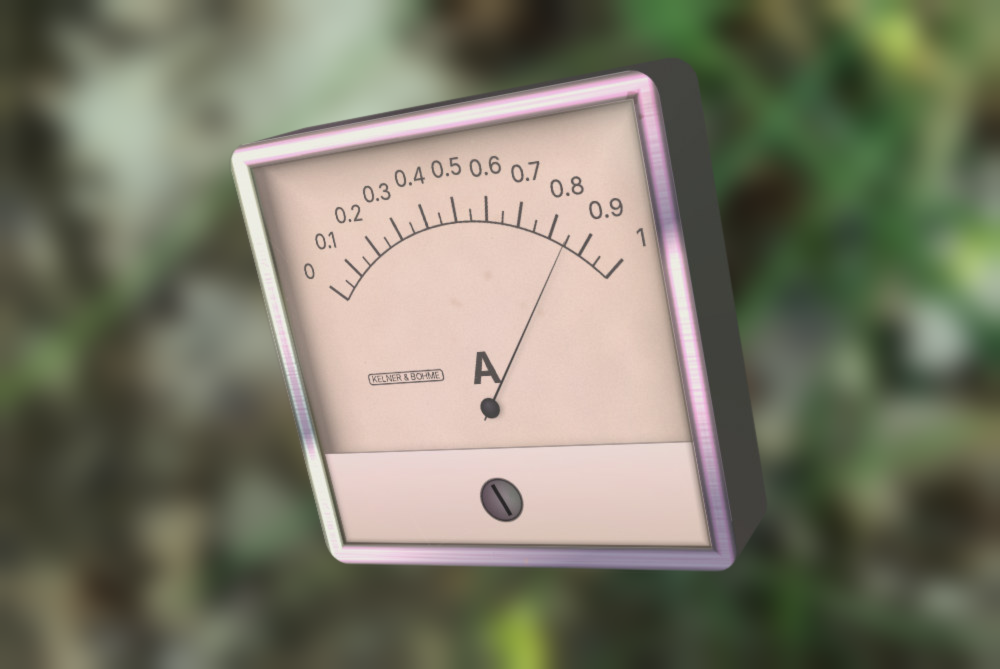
0.85 A
